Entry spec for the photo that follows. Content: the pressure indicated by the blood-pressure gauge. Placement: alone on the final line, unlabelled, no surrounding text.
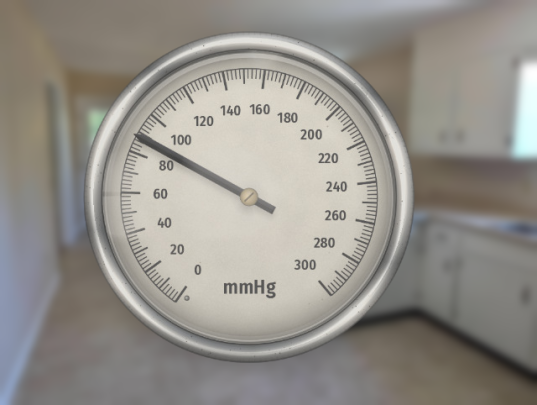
88 mmHg
